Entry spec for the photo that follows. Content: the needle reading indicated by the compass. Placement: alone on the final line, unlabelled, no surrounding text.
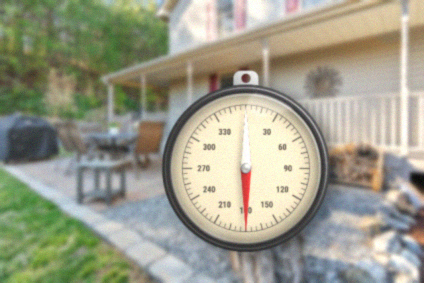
180 °
